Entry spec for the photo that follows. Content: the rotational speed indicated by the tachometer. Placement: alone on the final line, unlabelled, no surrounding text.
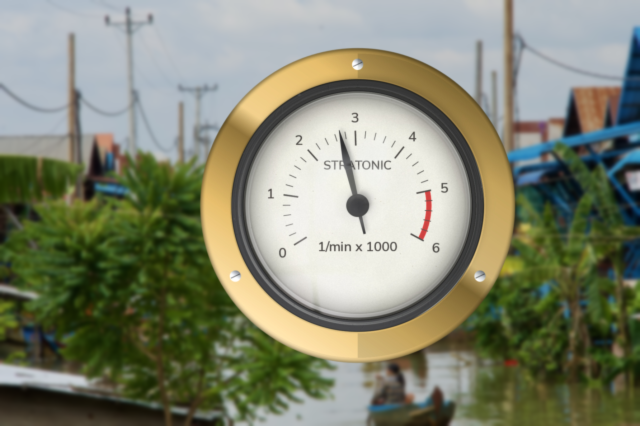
2700 rpm
